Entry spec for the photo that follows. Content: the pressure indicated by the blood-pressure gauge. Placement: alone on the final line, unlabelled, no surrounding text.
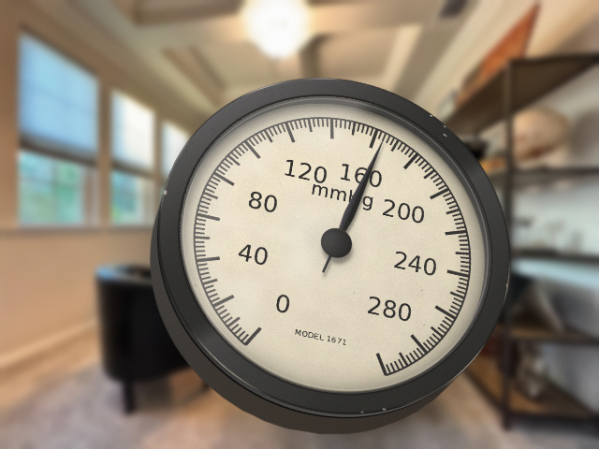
164 mmHg
